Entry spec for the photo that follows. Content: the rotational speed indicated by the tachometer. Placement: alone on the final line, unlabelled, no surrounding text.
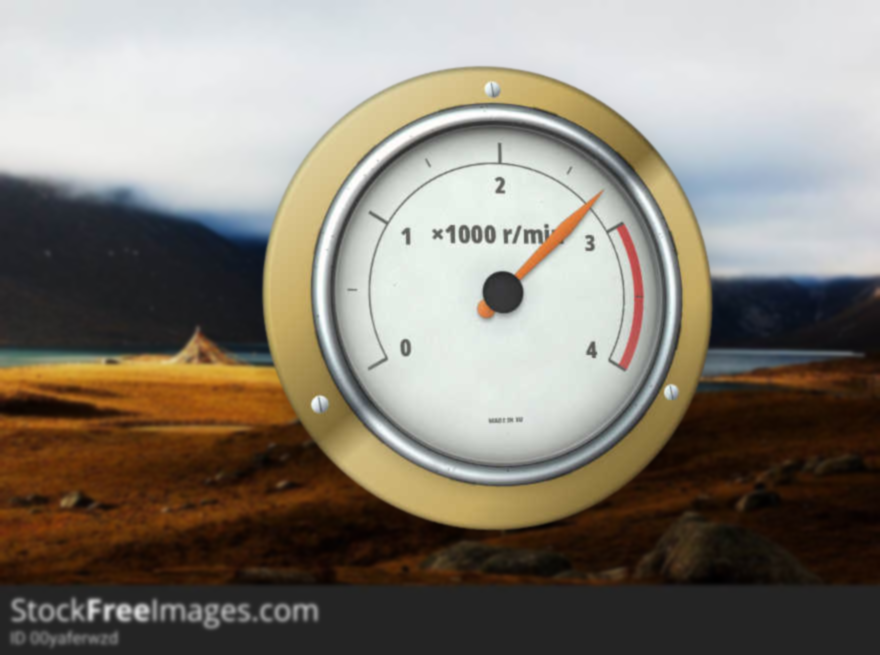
2750 rpm
